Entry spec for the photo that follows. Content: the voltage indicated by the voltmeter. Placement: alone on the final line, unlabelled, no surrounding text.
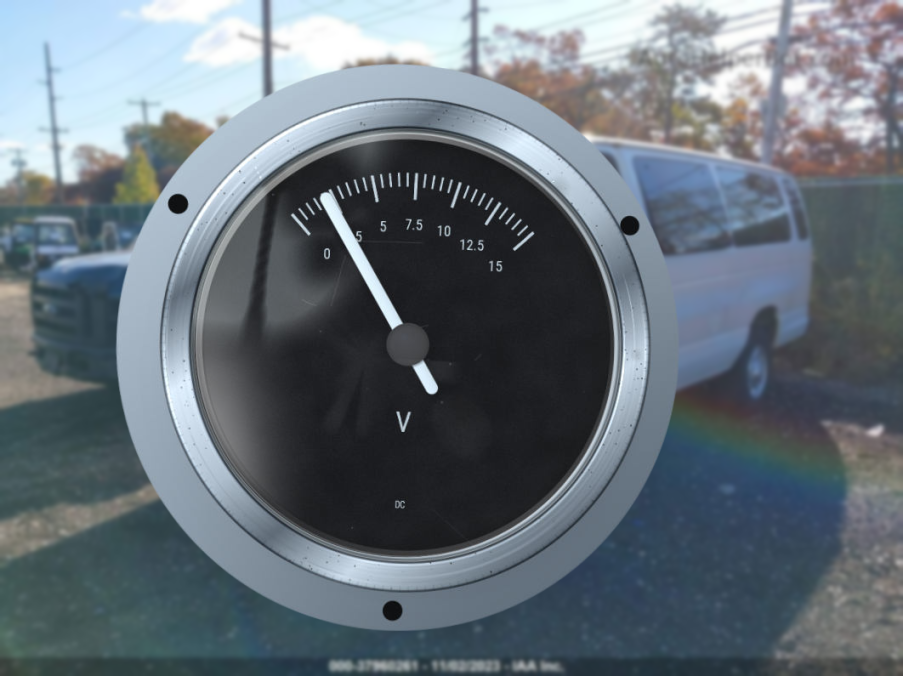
2 V
